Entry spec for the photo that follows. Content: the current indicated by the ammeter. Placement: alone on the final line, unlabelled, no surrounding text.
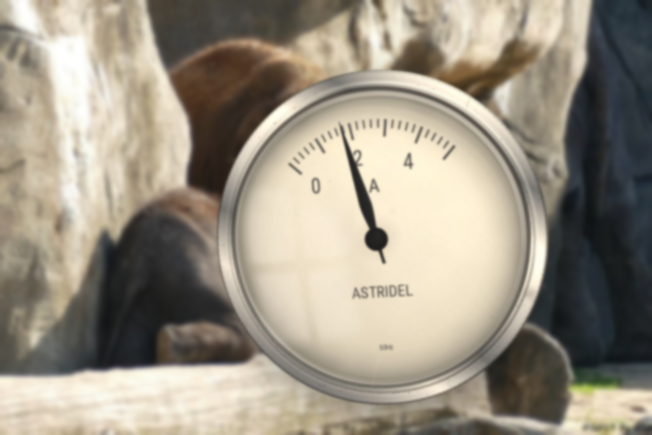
1.8 A
